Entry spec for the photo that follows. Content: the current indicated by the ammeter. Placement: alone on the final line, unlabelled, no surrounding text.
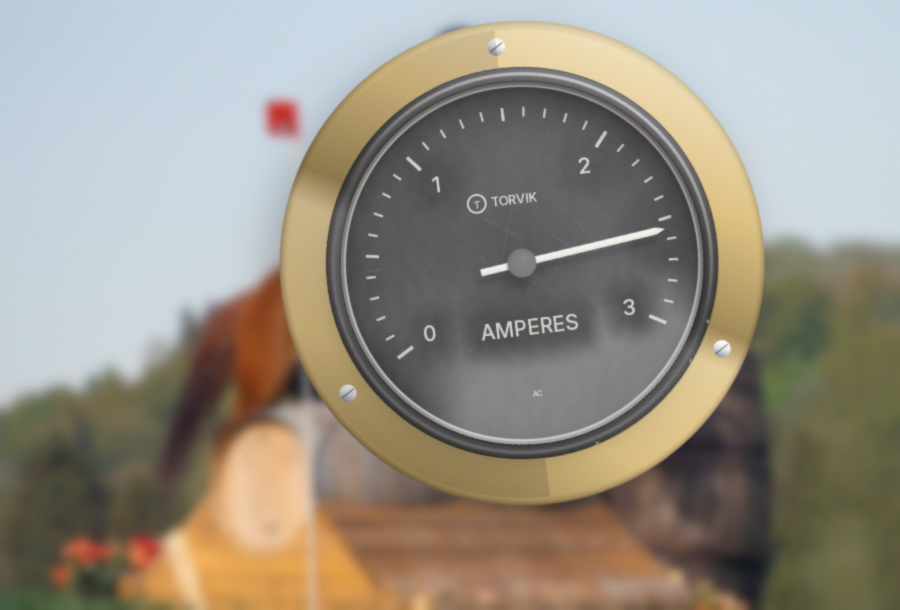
2.55 A
